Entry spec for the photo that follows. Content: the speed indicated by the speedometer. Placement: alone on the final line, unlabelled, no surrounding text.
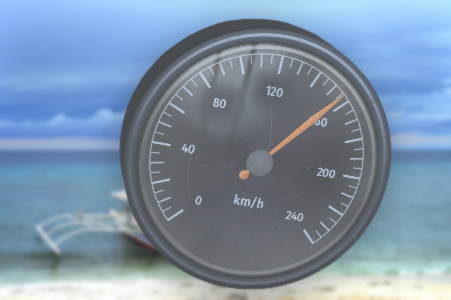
155 km/h
